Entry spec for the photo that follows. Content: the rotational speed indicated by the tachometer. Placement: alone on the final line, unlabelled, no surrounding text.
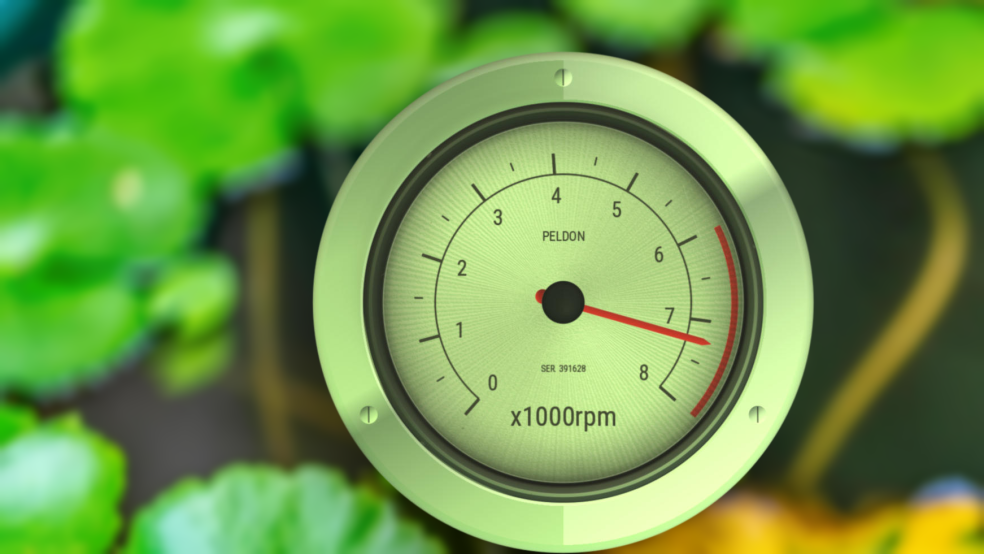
7250 rpm
